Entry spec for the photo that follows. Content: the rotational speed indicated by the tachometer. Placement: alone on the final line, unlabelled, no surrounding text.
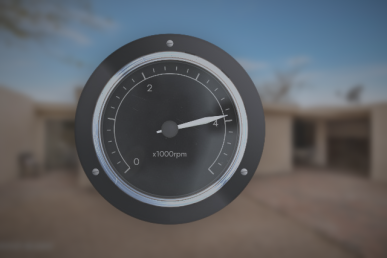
3900 rpm
